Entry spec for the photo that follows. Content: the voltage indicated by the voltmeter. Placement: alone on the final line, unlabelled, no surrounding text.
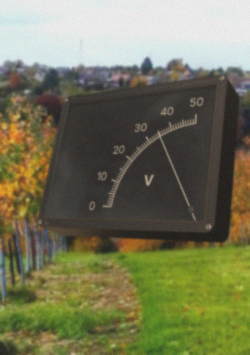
35 V
